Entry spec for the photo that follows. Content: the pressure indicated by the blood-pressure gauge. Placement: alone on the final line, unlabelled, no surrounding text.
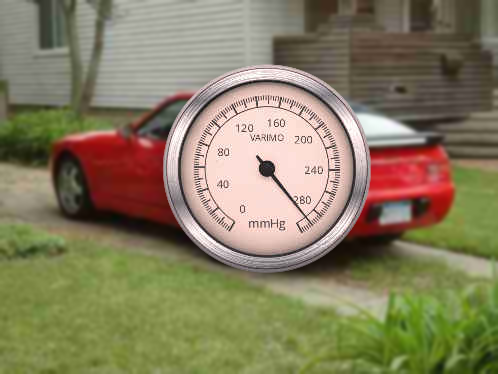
290 mmHg
